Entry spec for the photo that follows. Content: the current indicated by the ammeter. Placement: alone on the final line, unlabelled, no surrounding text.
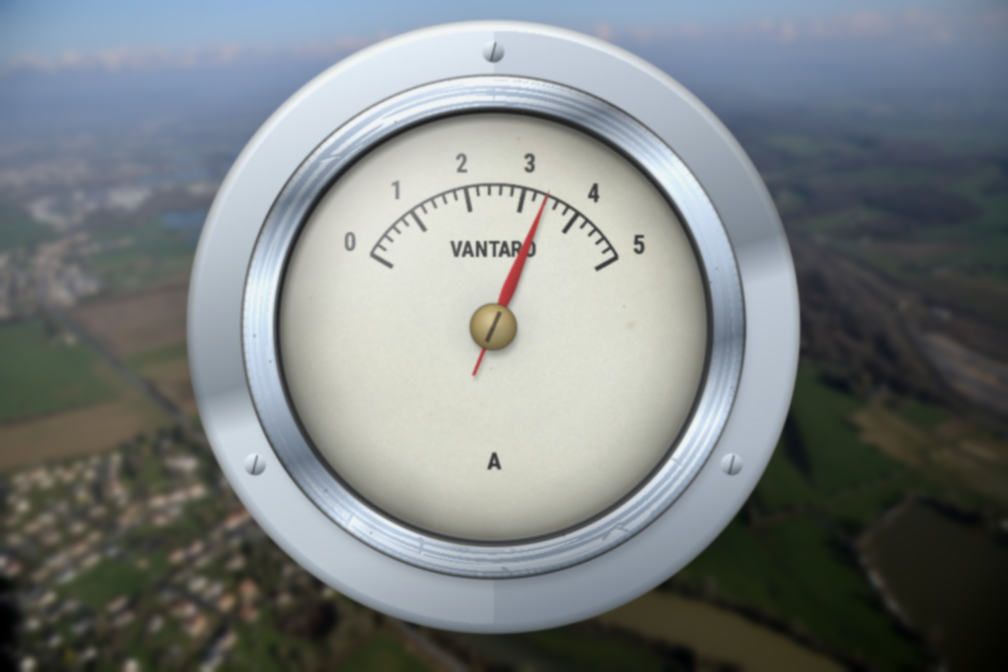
3.4 A
